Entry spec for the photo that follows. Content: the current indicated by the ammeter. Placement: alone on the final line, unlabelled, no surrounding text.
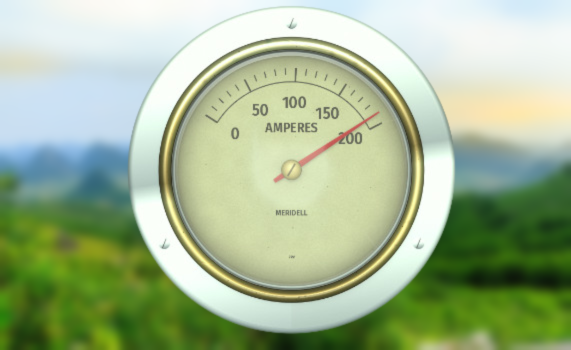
190 A
